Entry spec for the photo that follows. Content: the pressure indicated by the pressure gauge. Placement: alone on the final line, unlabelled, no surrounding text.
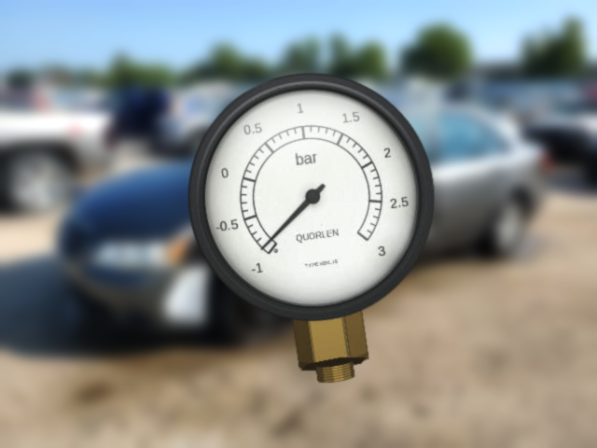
-0.9 bar
